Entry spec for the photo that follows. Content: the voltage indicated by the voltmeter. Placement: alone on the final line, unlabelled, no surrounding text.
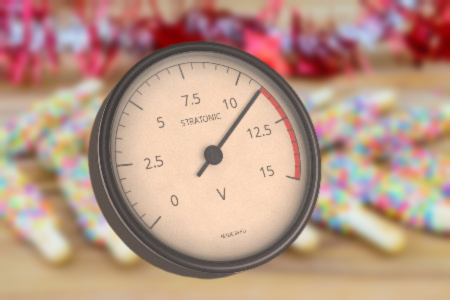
11 V
